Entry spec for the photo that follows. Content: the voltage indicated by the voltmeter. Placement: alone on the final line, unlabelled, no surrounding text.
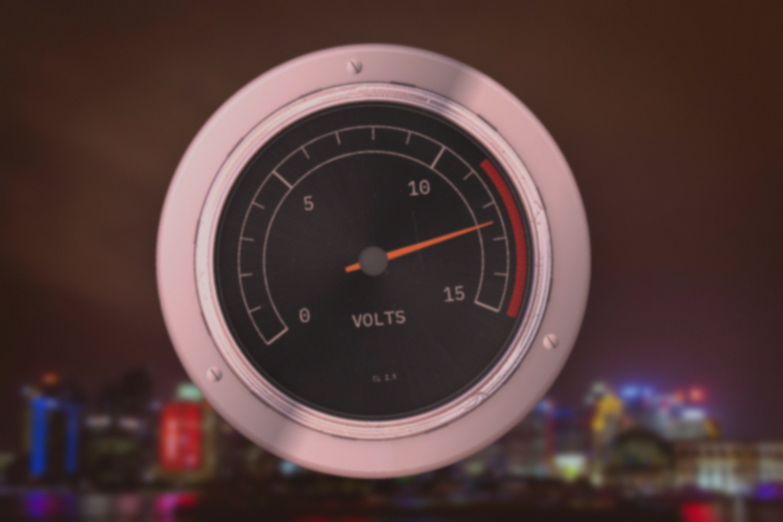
12.5 V
